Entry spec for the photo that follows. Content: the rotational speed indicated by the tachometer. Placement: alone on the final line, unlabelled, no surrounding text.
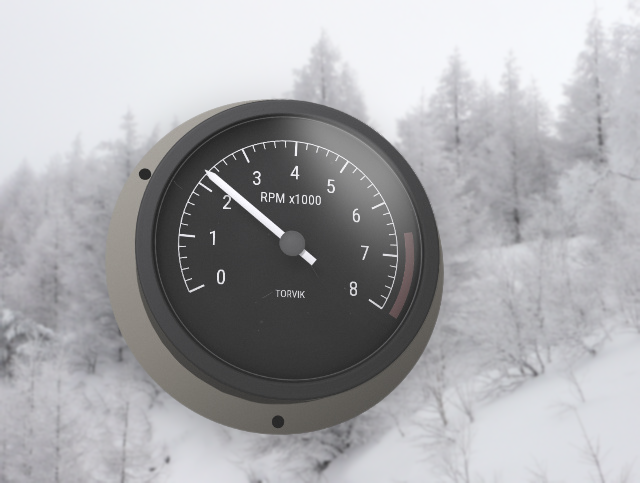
2200 rpm
